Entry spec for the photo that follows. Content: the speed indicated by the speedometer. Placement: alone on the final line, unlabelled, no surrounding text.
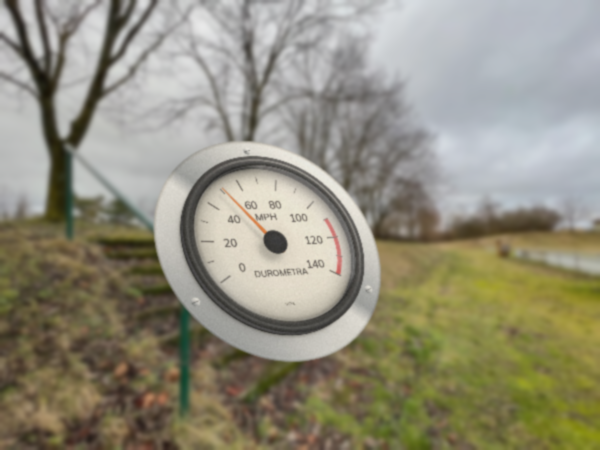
50 mph
